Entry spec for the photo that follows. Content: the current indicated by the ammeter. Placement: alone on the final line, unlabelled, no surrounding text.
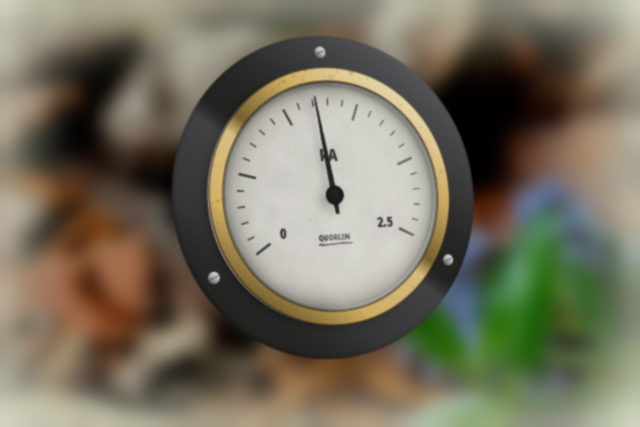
1.2 kA
